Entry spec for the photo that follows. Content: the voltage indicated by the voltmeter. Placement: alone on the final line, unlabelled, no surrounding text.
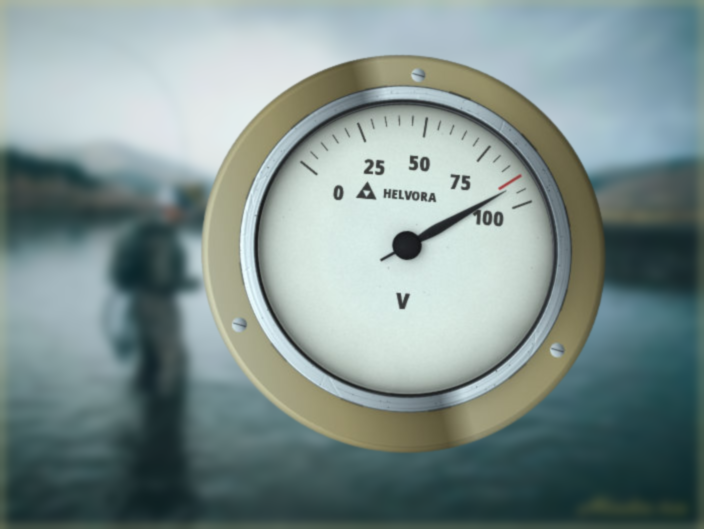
92.5 V
